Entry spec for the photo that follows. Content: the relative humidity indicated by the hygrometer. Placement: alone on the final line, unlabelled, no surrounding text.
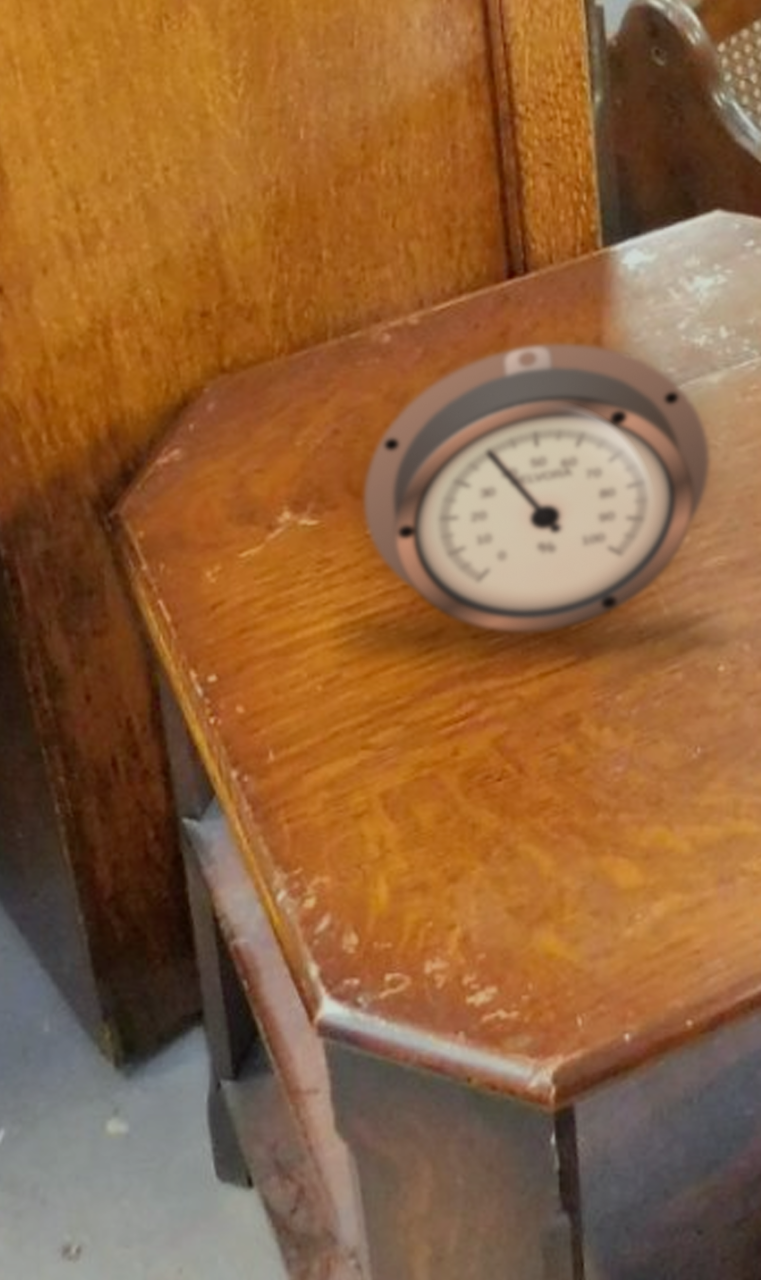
40 %
